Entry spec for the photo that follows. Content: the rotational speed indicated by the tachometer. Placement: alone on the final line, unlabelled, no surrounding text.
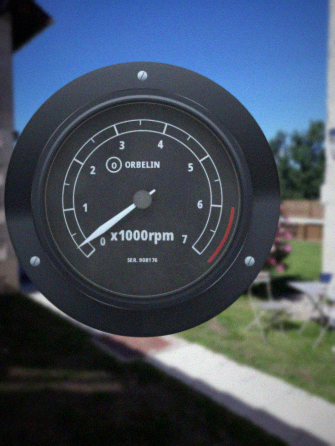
250 rpm
